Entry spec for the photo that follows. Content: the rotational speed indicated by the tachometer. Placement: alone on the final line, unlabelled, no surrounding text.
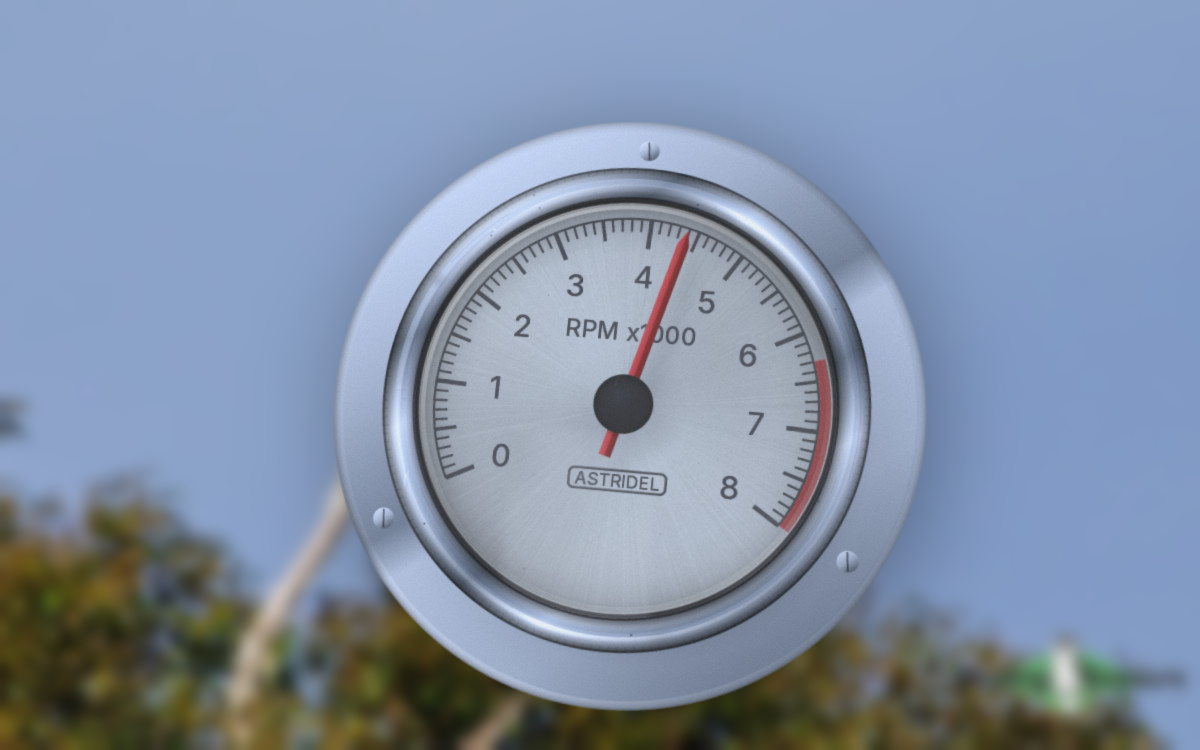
4400 rpm
